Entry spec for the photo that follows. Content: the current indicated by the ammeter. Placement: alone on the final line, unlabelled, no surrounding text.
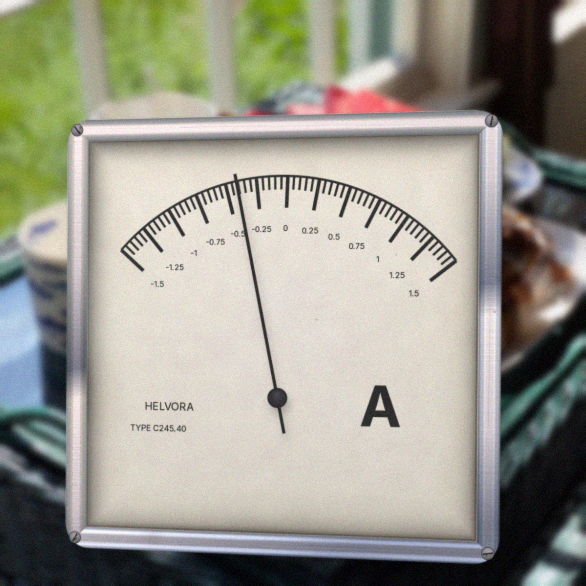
-0.4 A
